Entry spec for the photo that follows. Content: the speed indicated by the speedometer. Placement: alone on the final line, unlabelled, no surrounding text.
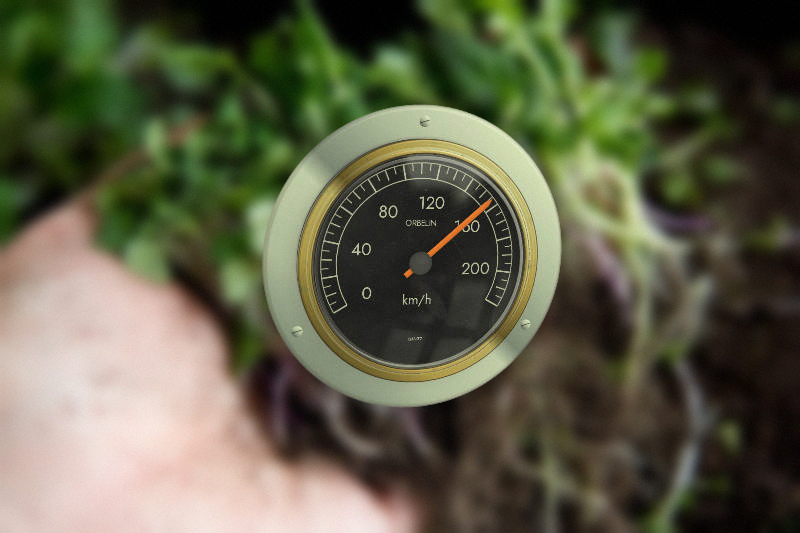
155 km/h
